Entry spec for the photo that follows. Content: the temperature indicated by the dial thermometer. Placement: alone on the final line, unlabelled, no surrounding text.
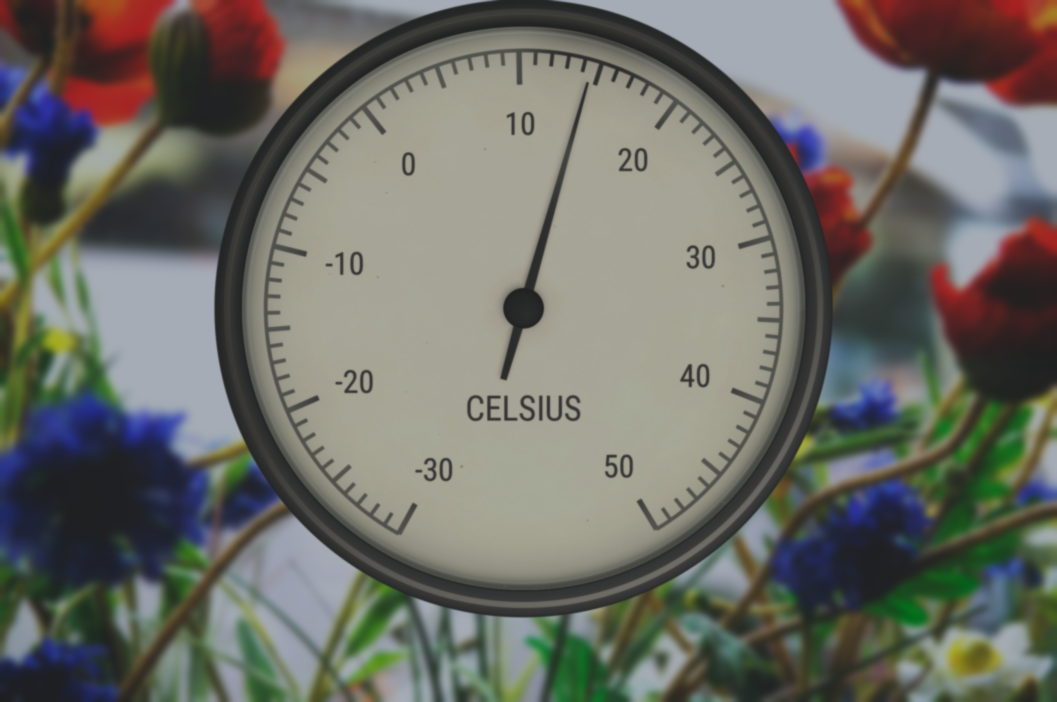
14.5 °C
